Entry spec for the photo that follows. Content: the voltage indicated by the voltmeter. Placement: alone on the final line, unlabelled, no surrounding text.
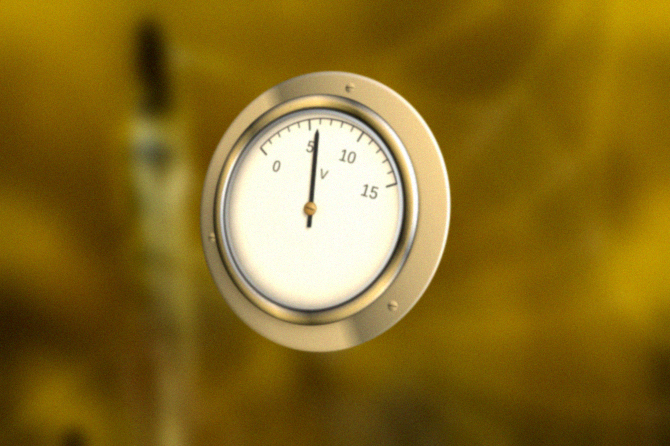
6 V
